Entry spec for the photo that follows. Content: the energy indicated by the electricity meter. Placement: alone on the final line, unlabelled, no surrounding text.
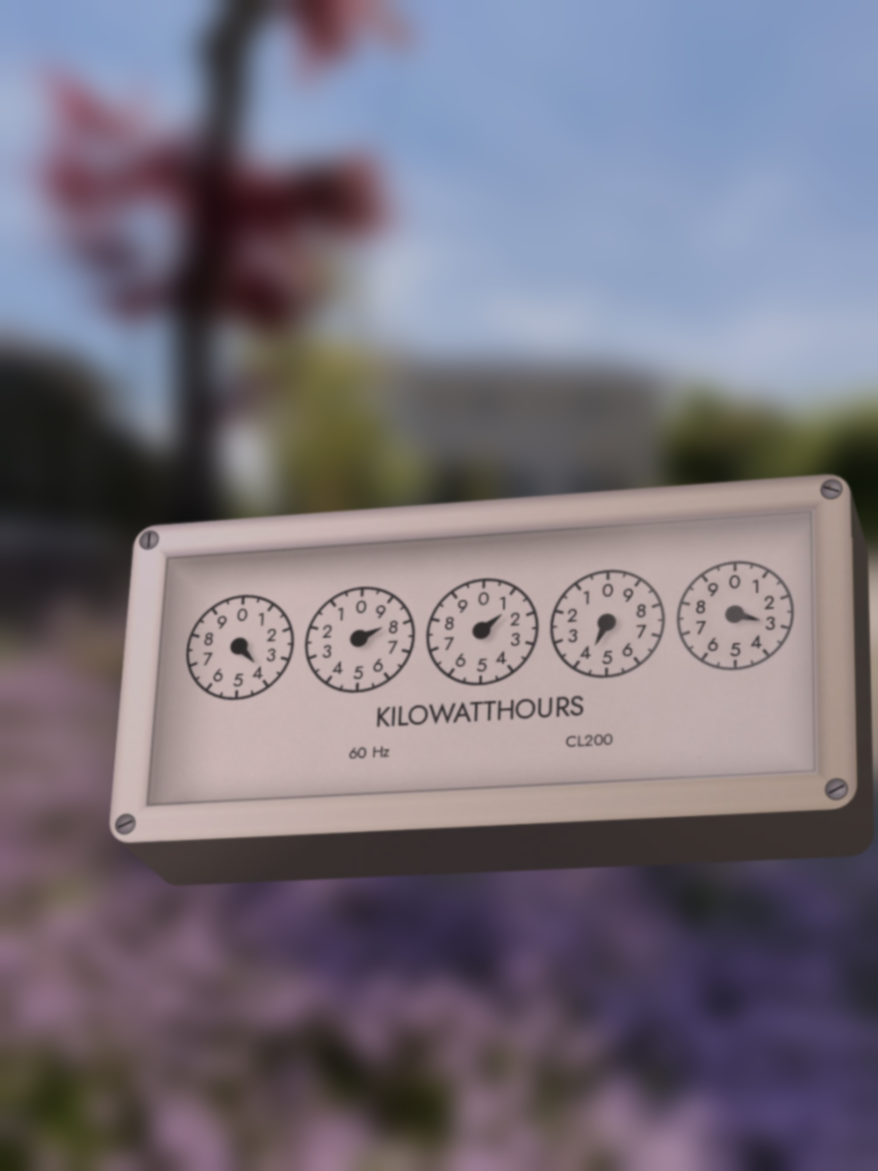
38143 kWh
